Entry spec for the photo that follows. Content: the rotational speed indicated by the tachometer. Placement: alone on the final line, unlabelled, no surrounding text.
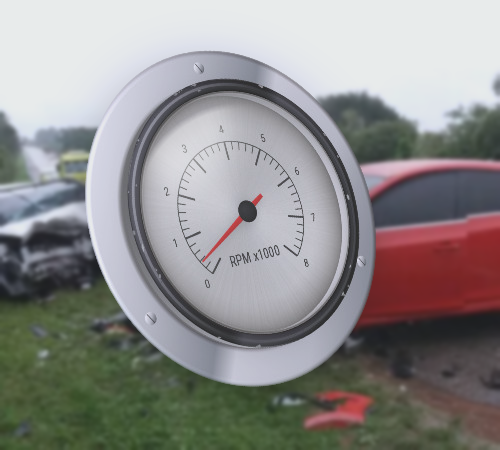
400 rpm
